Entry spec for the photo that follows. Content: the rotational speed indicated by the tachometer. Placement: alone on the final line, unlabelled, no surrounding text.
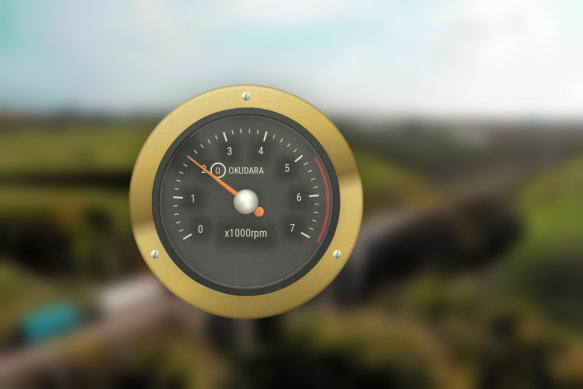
2000 rpm
